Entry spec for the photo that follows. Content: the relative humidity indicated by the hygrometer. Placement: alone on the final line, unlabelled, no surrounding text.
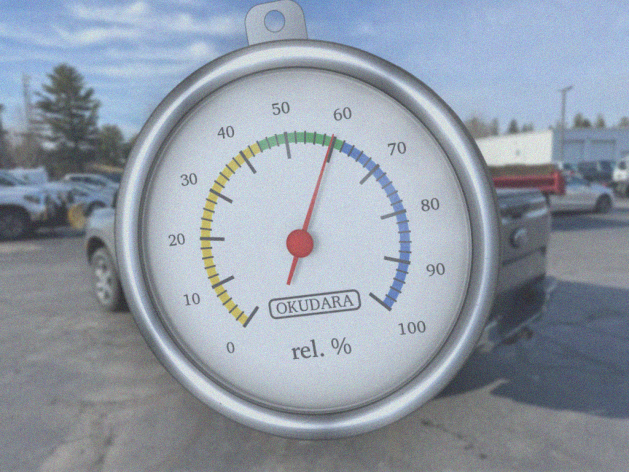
60 %
